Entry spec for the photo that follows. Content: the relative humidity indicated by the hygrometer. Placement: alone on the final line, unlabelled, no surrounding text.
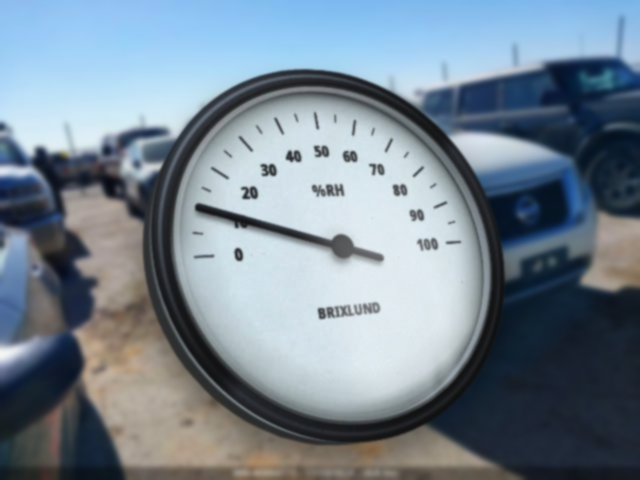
10 %
